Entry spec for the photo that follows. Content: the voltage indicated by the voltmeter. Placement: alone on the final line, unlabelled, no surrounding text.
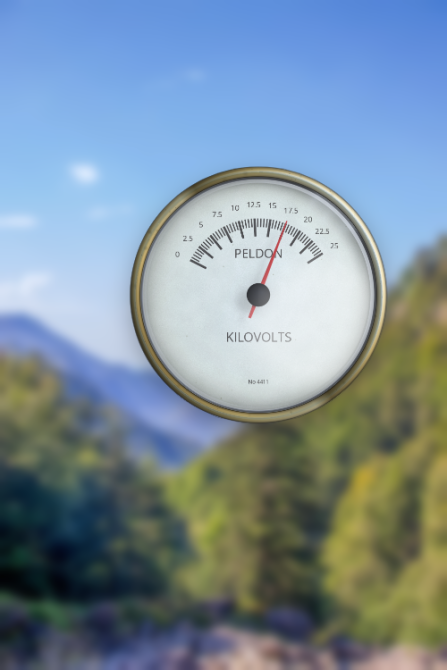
17.5 kV
